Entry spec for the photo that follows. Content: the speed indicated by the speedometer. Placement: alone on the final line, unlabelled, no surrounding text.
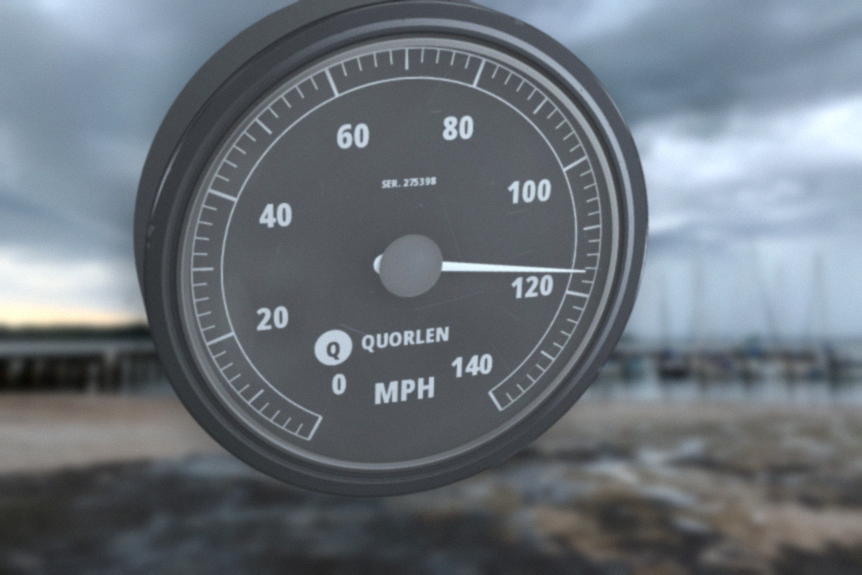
116 mph
